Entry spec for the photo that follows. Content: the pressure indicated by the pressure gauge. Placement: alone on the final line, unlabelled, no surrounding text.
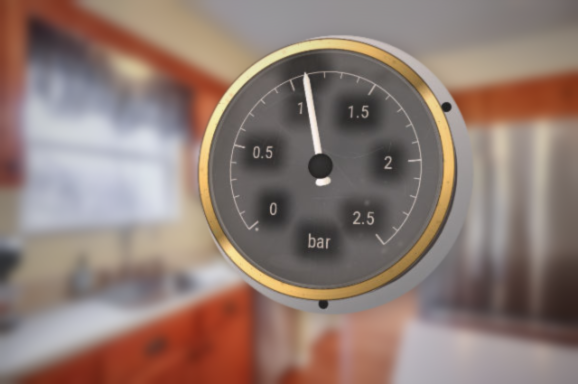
1.1 bar
